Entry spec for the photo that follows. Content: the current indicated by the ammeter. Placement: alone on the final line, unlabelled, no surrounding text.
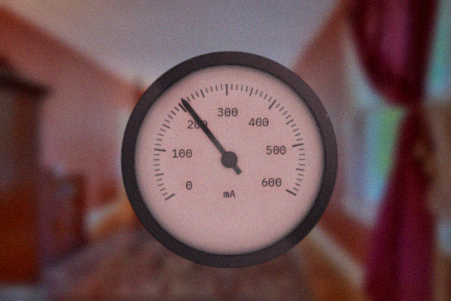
210 mA
